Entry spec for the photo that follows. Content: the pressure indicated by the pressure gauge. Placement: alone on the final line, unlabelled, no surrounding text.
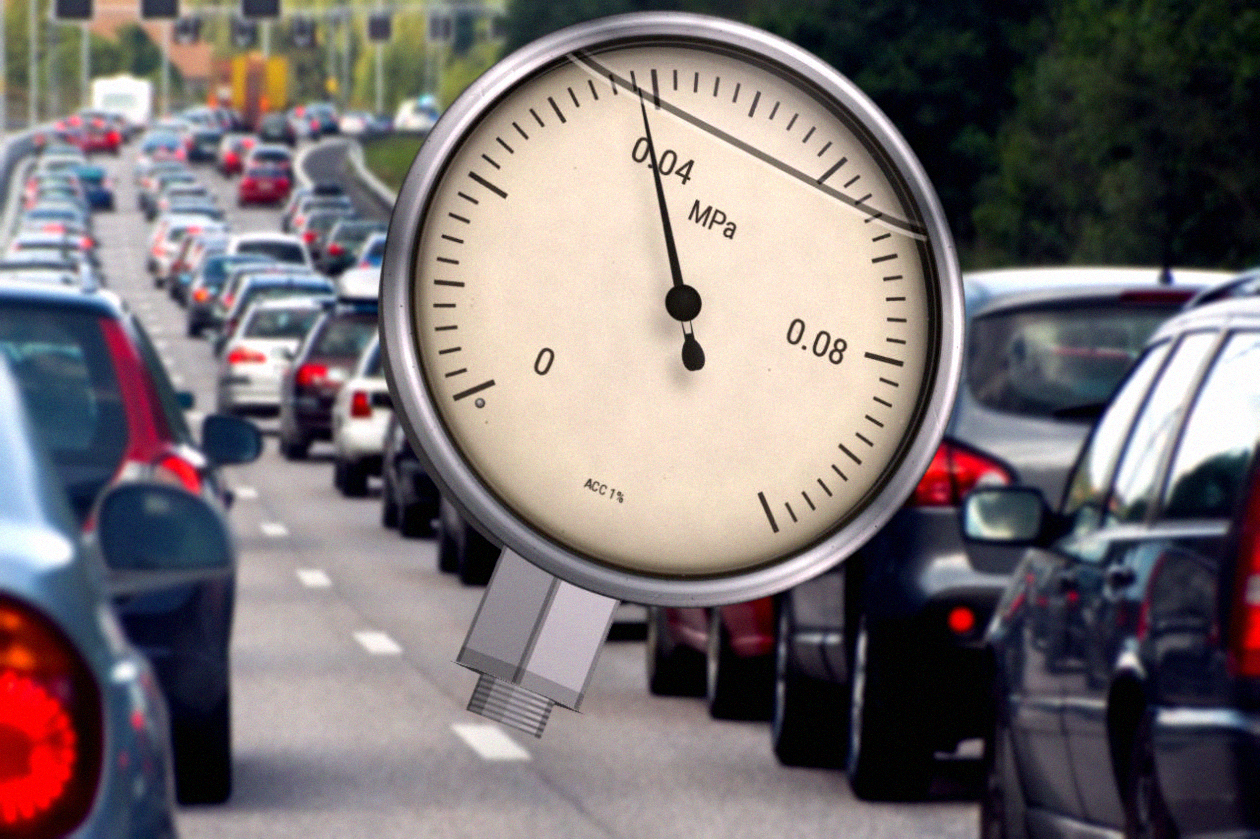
0.038 MPa
